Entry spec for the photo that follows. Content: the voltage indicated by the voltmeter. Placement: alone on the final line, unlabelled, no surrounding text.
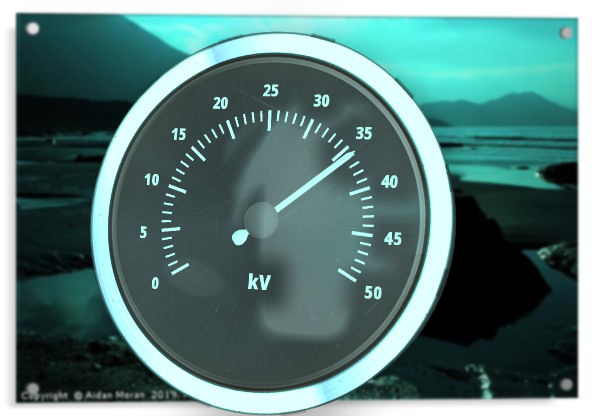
36 kV
